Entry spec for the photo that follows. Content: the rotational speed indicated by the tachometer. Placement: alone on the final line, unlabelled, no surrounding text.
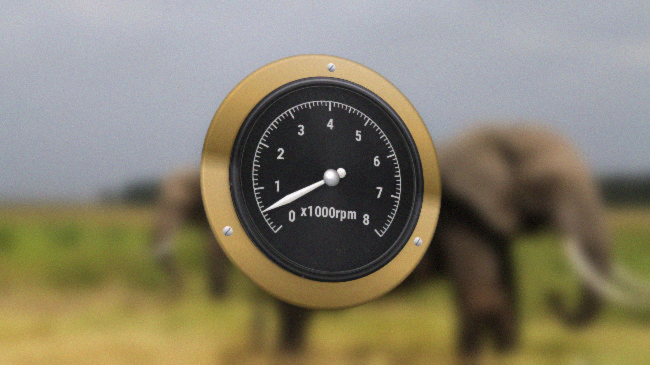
500 rpm
